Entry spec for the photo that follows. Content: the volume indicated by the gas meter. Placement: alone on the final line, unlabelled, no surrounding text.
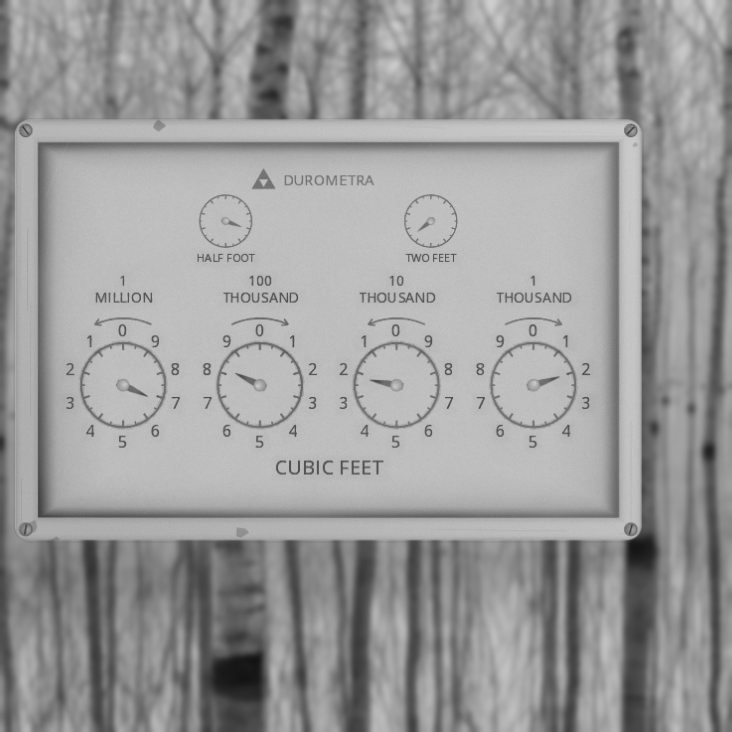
682200 ft³
